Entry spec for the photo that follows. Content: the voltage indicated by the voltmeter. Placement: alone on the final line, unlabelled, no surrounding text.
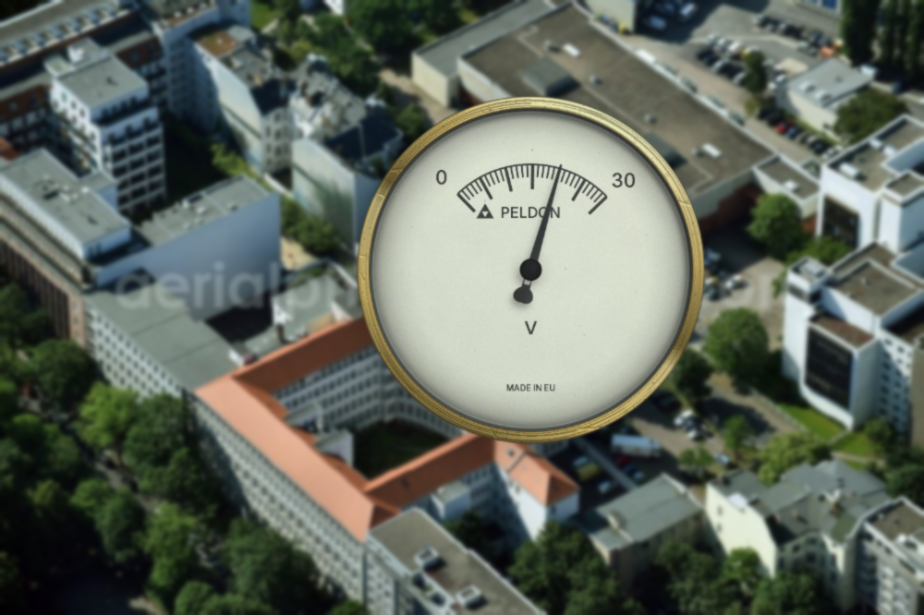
20 V
